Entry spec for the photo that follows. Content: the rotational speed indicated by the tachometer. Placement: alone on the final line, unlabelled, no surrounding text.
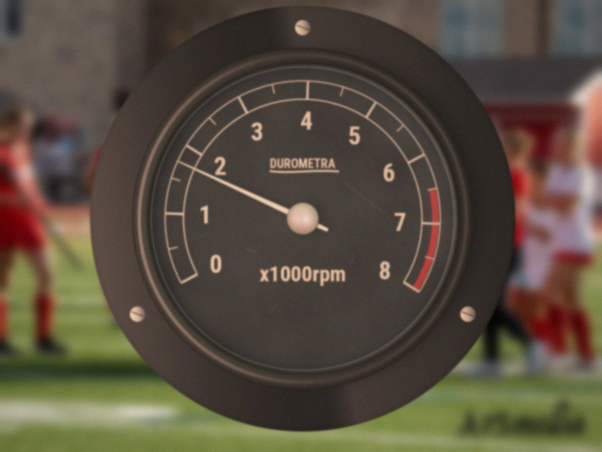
1750 rpm
